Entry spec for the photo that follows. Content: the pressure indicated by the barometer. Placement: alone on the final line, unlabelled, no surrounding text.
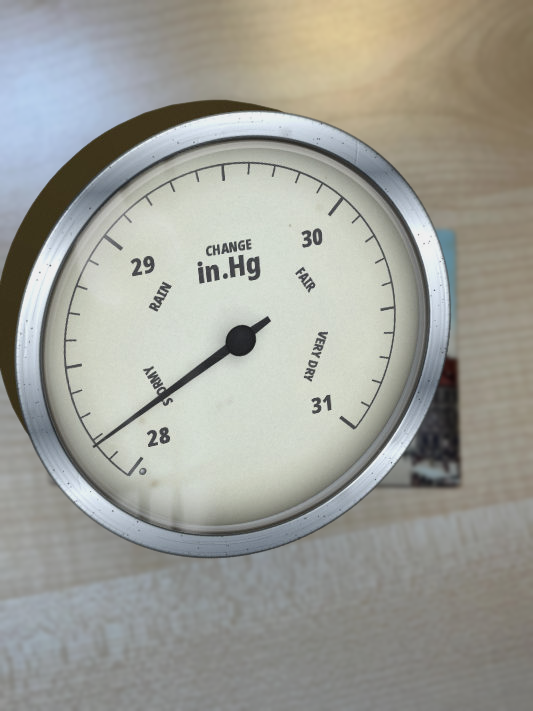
28.2 inHg
